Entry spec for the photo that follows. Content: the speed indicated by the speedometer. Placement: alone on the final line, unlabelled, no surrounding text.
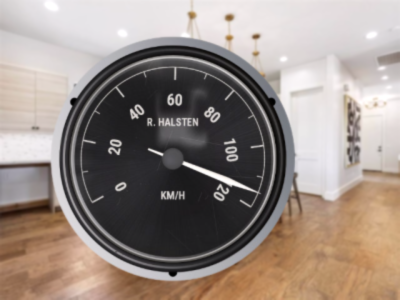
115 km/h
